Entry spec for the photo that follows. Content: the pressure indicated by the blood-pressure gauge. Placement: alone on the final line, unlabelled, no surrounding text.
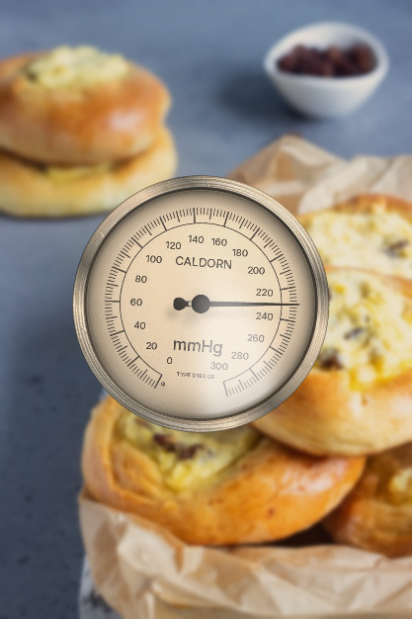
230 mmHg
